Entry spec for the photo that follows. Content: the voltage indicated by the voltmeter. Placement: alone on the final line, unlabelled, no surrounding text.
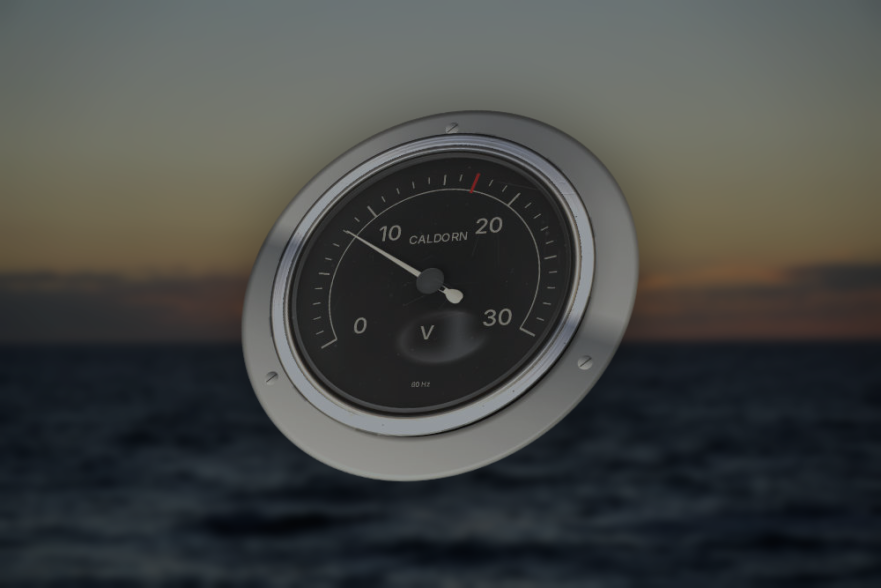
8 V
